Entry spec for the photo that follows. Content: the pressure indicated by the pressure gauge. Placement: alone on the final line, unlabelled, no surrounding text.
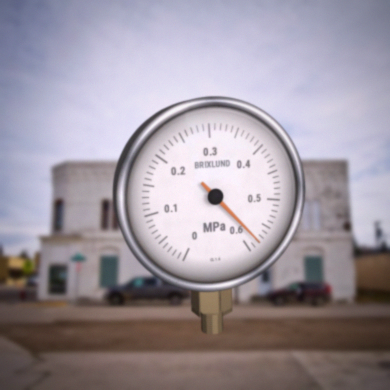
0.58 MPa
